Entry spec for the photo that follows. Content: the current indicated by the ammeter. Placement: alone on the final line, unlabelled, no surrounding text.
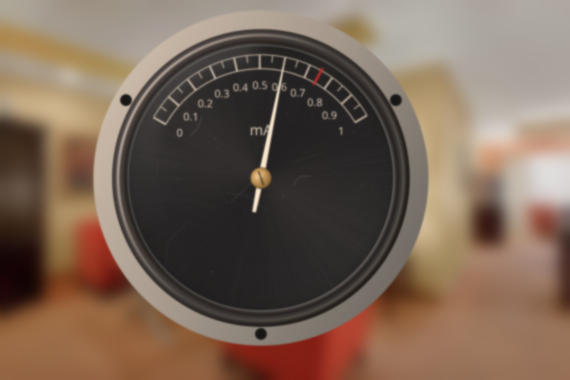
0.6 mA
